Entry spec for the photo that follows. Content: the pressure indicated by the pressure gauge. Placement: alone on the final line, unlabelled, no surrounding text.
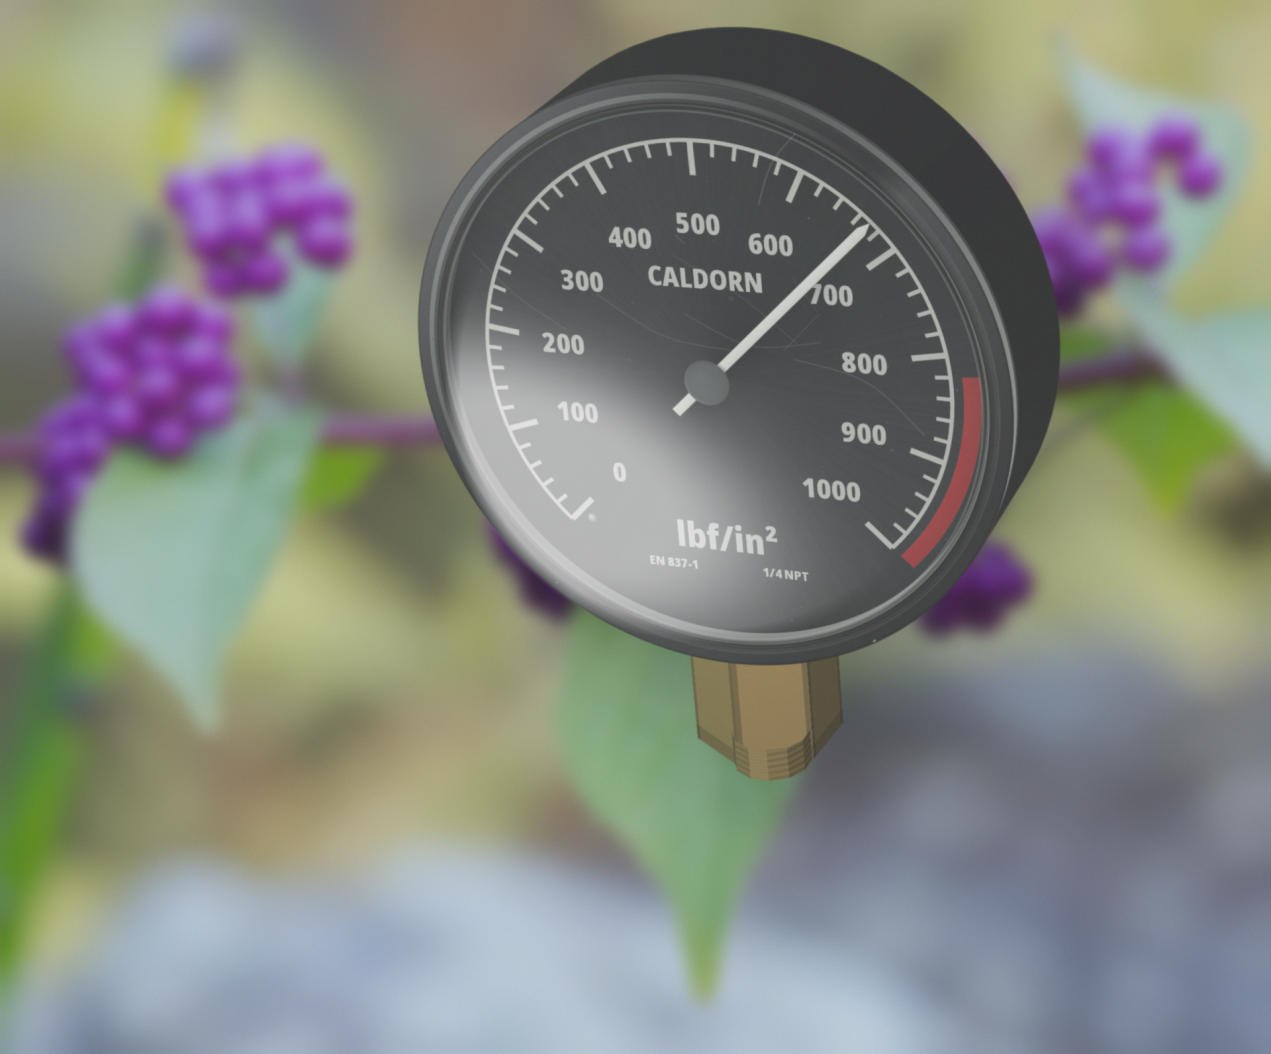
670 psi
